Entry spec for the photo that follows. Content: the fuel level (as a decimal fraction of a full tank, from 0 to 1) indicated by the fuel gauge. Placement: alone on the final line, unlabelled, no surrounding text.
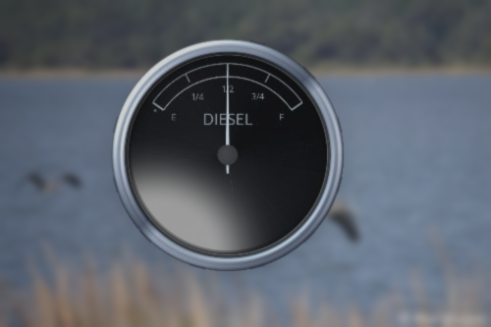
0.5
